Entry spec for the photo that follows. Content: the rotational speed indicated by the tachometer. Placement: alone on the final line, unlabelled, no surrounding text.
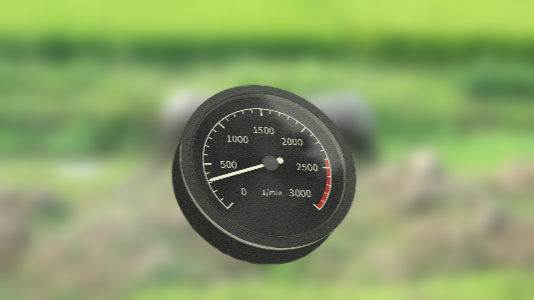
300 rpm
